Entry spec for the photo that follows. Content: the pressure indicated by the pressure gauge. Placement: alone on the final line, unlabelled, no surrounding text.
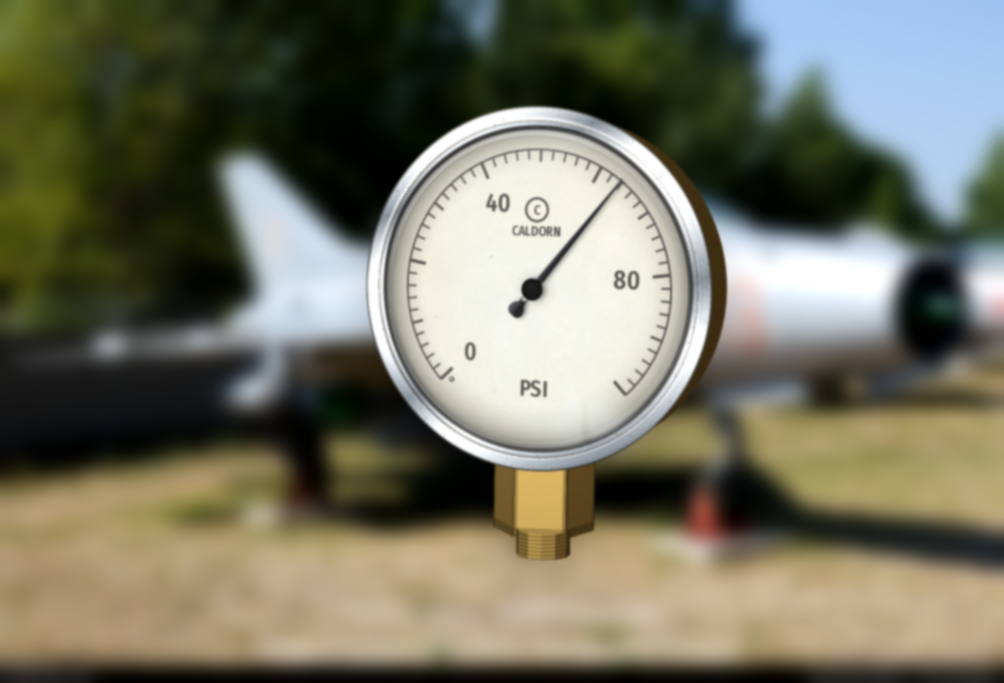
64 psi
